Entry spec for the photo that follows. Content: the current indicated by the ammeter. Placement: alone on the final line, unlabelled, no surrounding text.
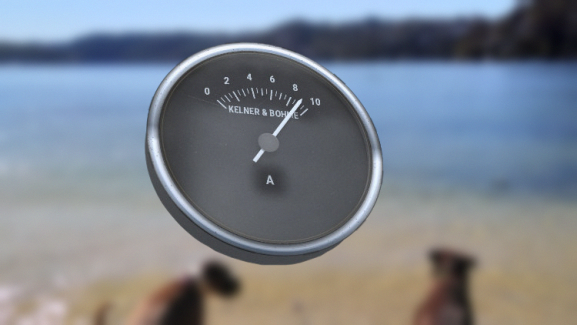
9 A
